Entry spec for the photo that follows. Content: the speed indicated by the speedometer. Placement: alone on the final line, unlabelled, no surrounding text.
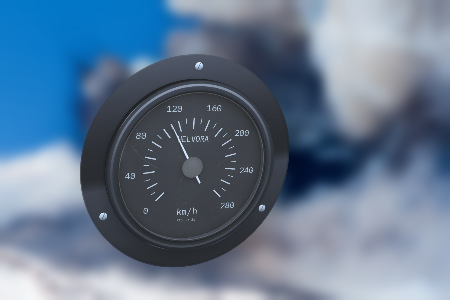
110 km/h
